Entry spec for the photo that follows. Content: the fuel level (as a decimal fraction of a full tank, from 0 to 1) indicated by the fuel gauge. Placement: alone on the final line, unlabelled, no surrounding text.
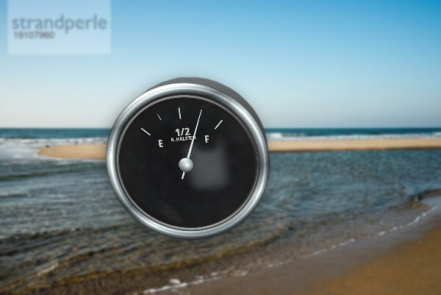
0.75
